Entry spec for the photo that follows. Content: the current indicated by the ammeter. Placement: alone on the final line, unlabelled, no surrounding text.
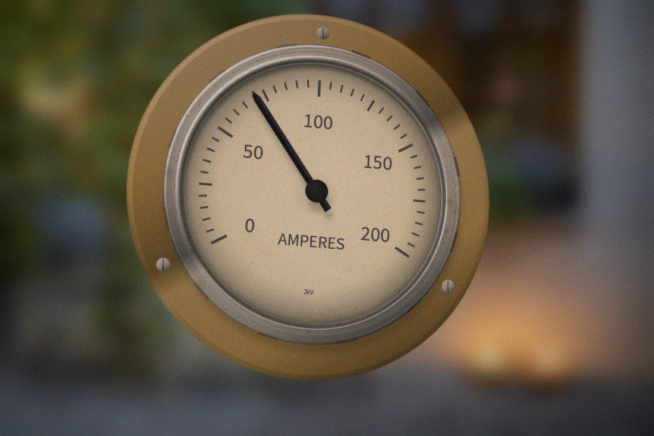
70 A
